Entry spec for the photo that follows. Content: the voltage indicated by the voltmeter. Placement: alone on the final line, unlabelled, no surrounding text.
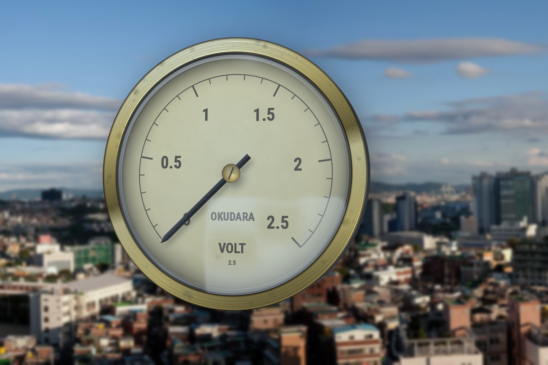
0 V
